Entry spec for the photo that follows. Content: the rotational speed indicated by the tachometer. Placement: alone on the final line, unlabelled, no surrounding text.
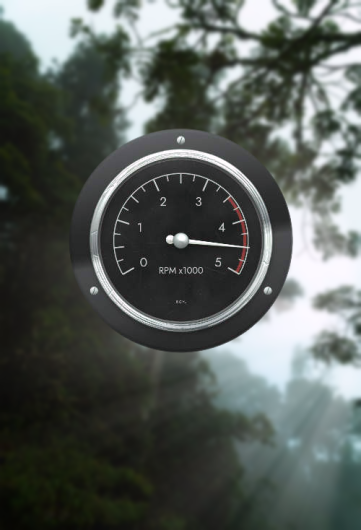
4500 rpm
